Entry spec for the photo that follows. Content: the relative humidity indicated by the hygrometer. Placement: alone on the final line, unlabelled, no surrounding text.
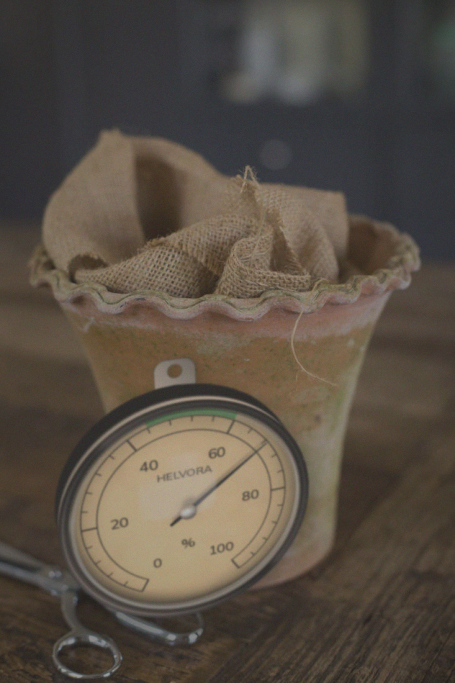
68 %
